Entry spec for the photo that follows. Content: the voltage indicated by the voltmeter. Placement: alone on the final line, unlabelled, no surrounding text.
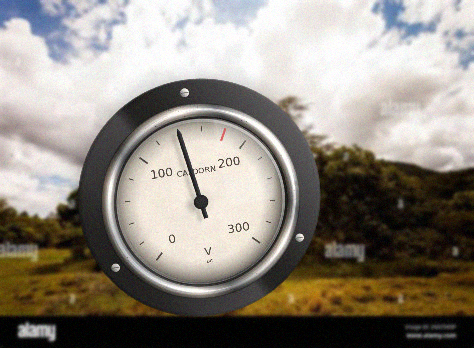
140 V
